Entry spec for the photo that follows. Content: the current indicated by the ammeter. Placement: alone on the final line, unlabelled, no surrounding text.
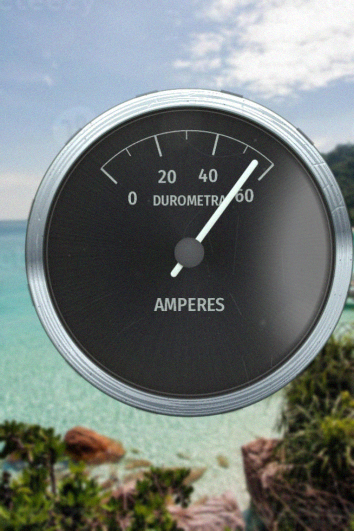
55 A
